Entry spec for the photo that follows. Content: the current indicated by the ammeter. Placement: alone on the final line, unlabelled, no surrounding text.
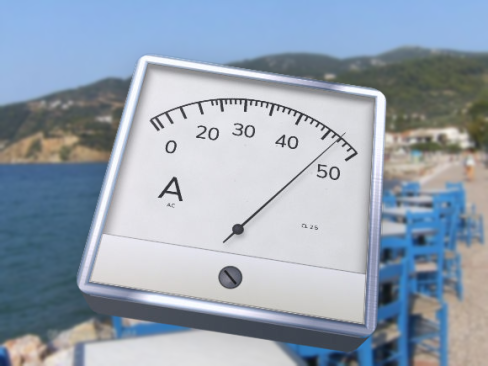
47 A
